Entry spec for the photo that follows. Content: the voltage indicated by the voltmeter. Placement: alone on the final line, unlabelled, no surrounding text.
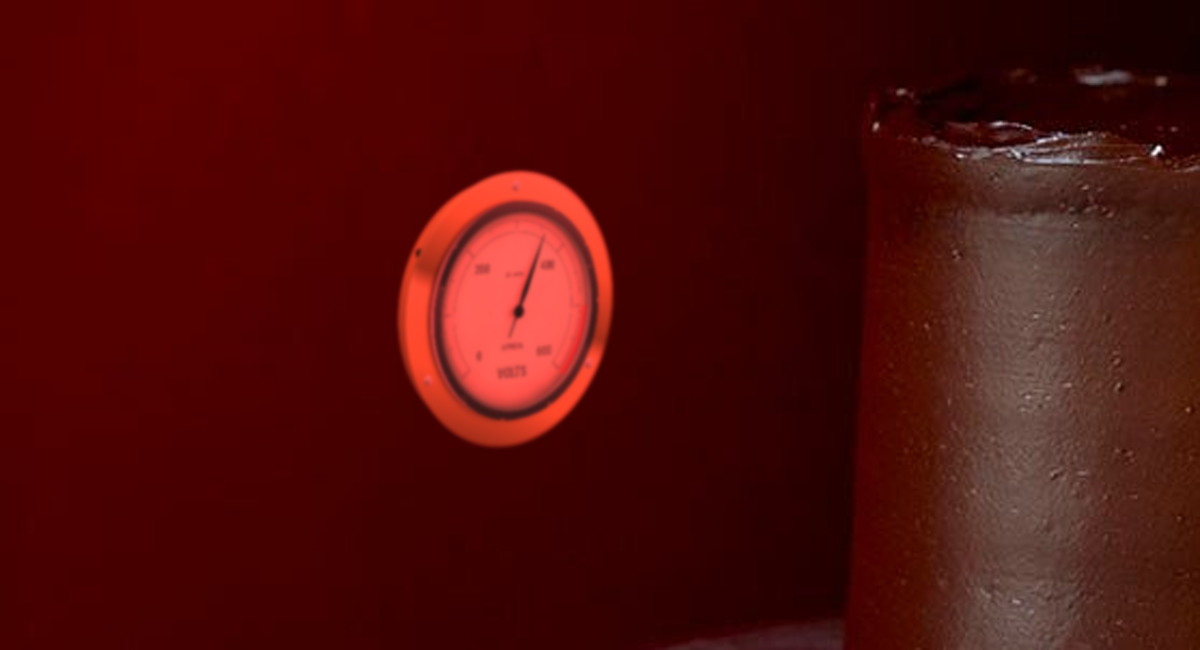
350 V
